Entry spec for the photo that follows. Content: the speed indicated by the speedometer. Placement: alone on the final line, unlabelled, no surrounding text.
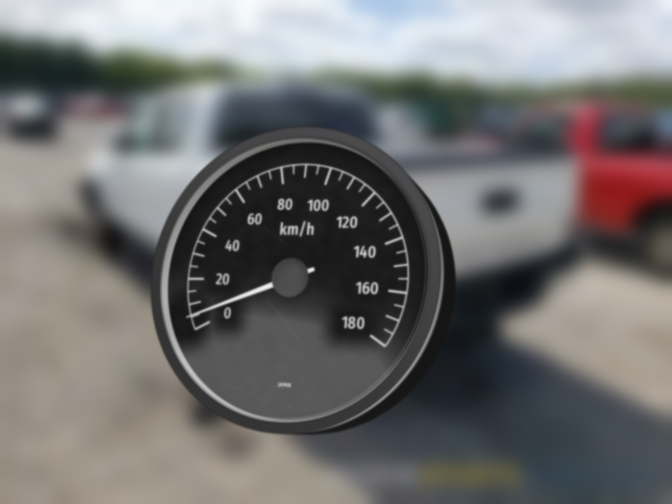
5 km/h
